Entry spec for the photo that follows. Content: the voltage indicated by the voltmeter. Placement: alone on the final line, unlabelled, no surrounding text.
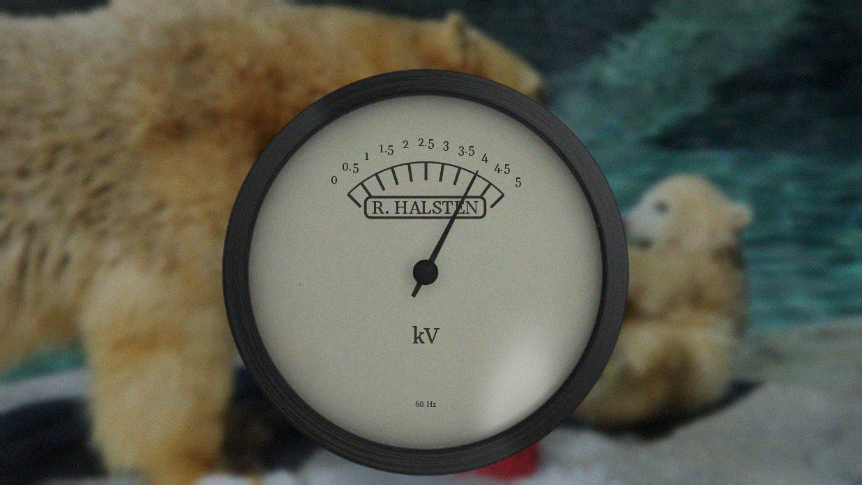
4 kV
